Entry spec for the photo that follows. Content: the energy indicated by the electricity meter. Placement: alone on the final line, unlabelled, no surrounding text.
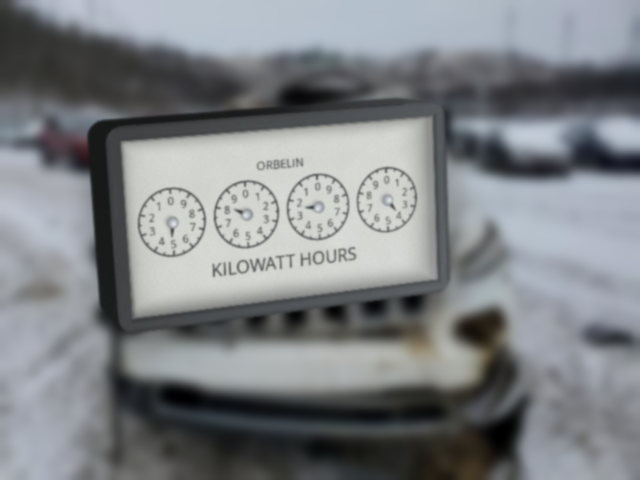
4824 kWh
